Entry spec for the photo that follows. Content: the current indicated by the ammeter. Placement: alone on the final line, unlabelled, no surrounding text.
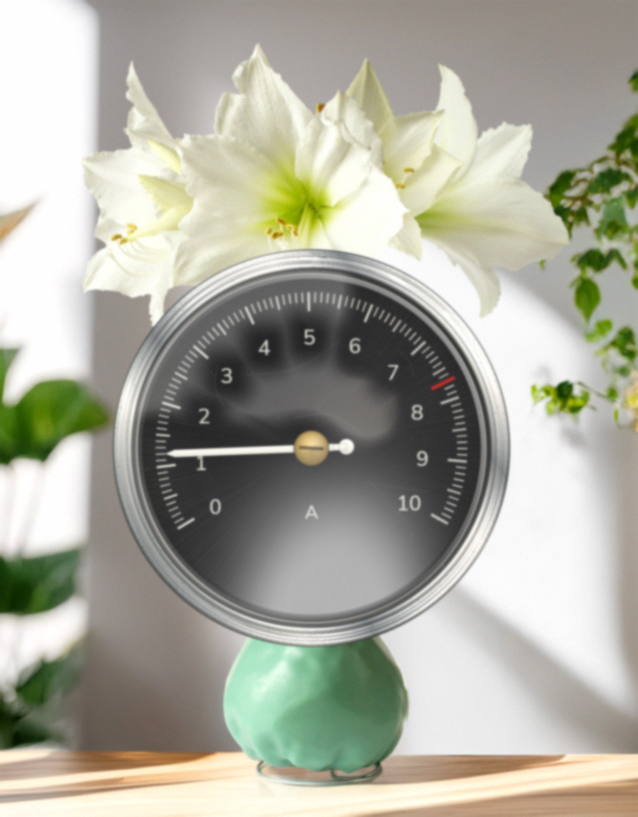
1.2 A
